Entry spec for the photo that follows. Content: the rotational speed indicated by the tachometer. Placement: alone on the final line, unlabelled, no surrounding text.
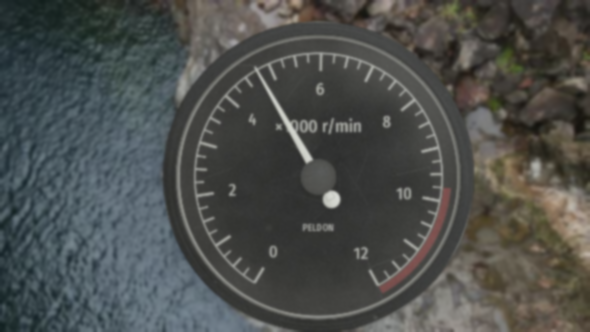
4750 rpm
